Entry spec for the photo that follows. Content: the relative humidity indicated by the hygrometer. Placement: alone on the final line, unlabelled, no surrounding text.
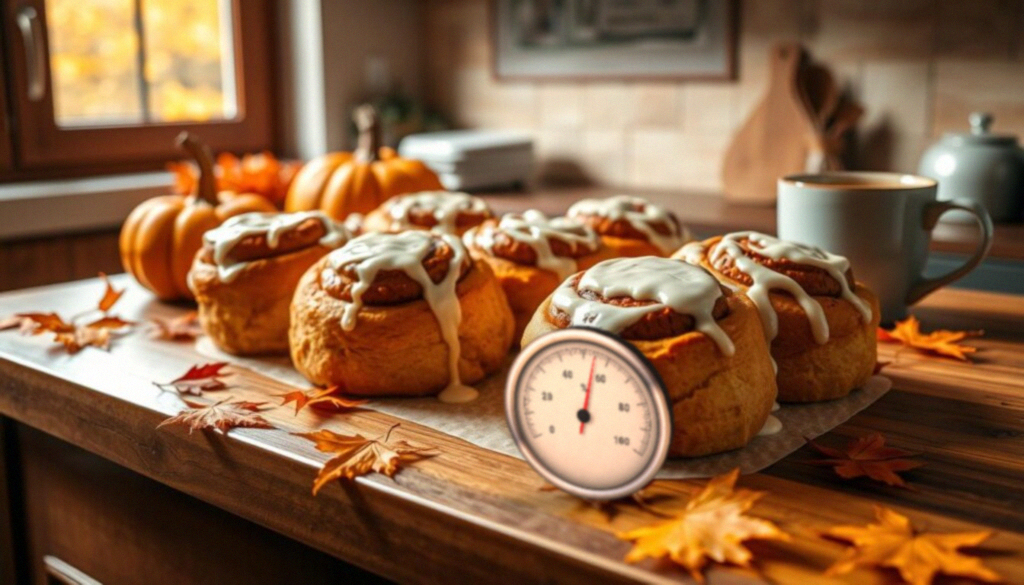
55 %
